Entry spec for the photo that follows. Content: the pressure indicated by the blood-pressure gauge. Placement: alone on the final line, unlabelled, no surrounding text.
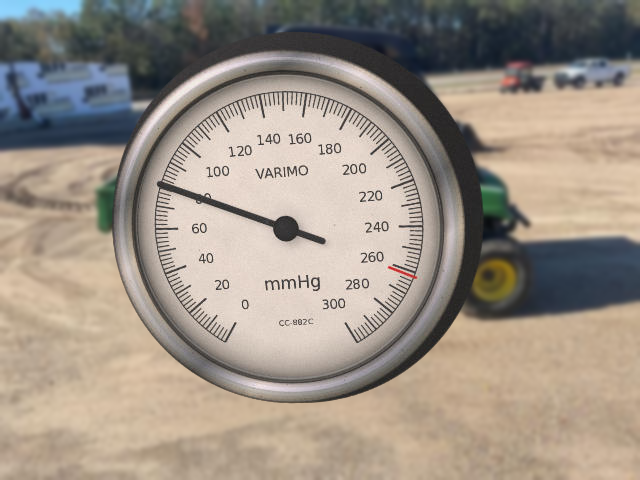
80 mmHg
